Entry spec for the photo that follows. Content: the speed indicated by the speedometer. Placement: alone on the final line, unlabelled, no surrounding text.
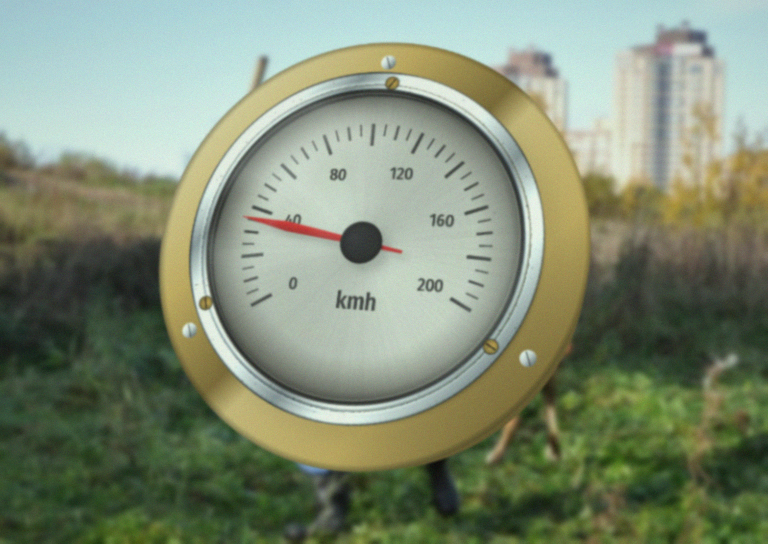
35 km/h
